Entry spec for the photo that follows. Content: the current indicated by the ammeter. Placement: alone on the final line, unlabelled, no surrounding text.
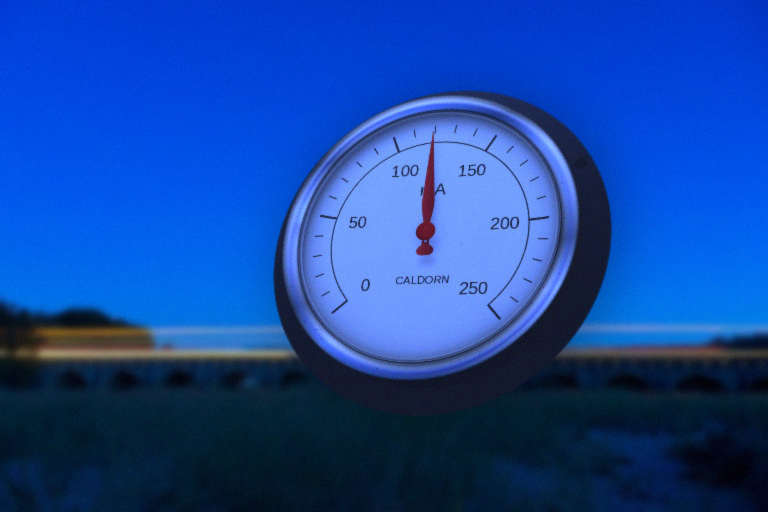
120 mA
